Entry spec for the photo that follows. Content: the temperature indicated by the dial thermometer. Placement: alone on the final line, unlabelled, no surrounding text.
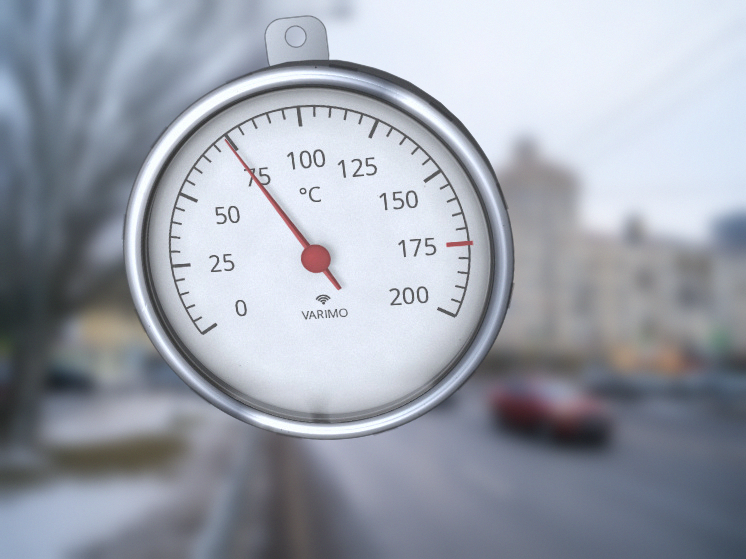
75 °C
